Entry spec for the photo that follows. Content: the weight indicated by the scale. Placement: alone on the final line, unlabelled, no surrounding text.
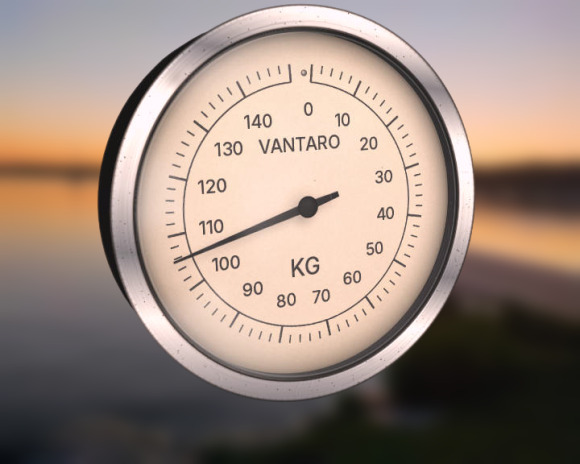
106 kg
